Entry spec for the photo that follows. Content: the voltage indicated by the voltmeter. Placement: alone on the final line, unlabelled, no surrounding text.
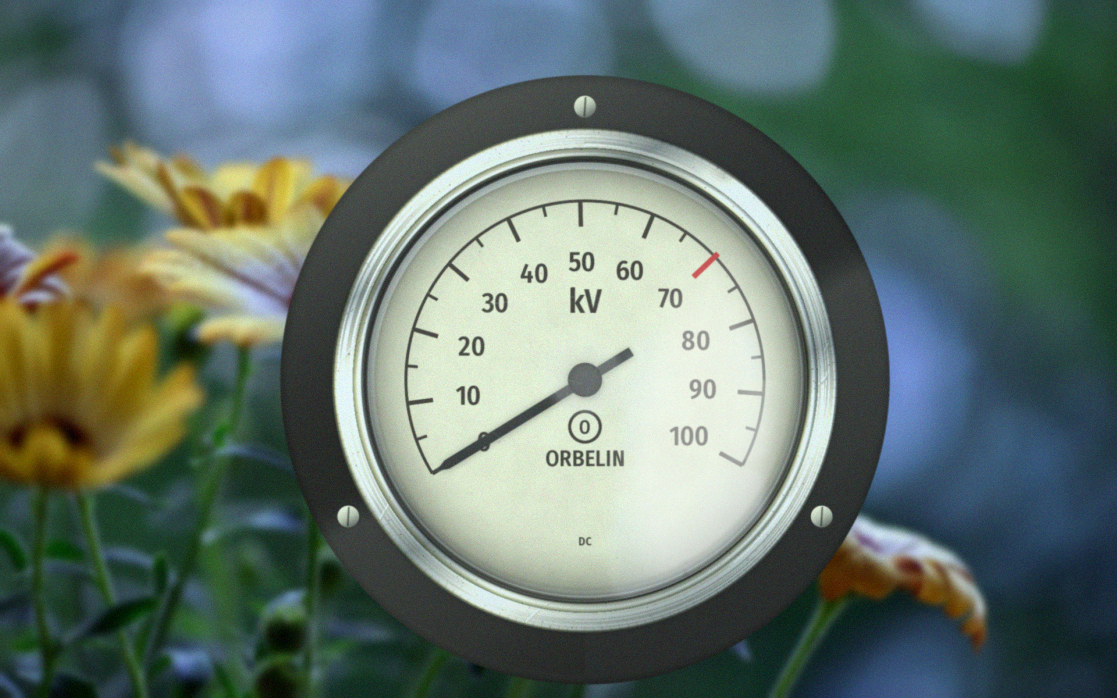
0 kV
